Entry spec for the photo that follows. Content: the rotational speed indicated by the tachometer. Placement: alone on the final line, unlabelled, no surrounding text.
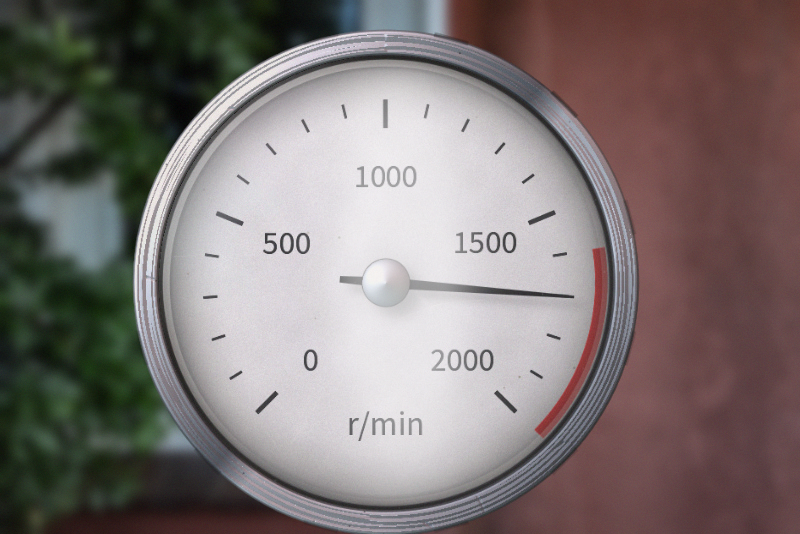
1700 rpm
